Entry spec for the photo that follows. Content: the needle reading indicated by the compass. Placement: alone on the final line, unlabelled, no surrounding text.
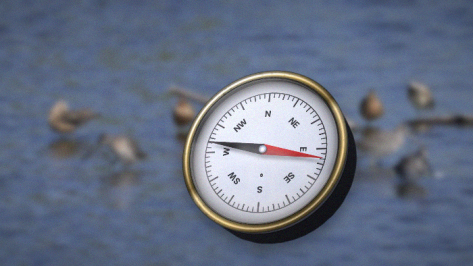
100 °
